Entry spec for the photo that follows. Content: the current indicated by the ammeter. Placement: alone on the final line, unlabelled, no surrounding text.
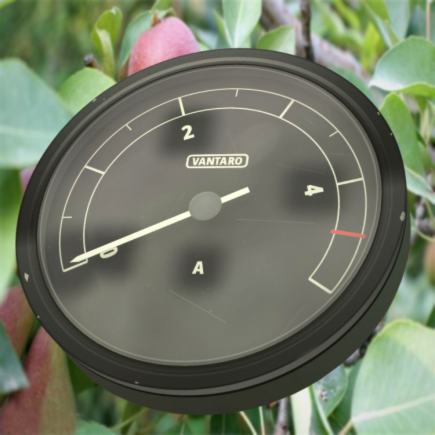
0 A
